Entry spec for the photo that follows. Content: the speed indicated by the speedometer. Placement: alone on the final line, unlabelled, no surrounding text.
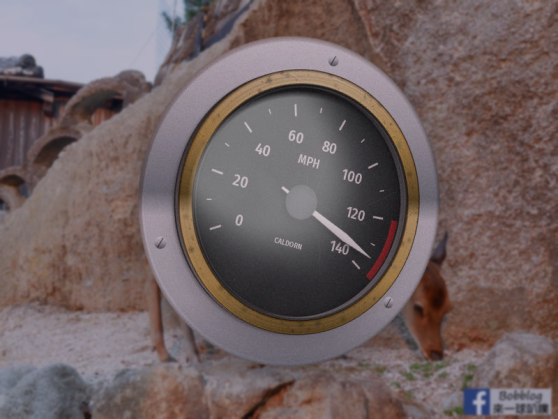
135 mph
